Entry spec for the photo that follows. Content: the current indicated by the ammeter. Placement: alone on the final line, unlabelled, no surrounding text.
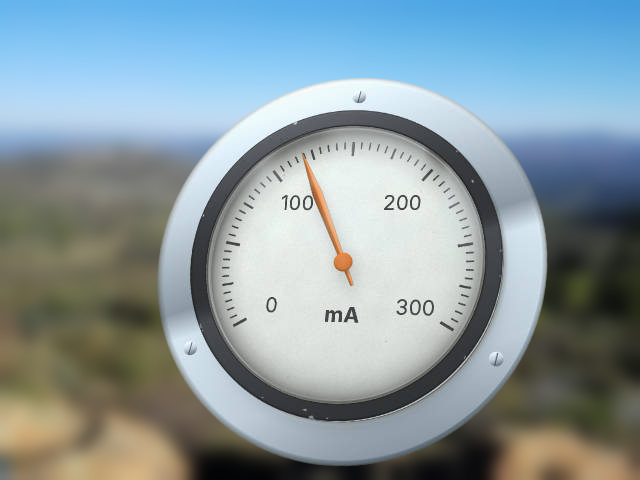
120 mA
